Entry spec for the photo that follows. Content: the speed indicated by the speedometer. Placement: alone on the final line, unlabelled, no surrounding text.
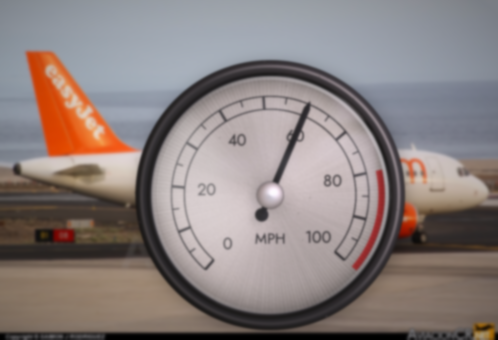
60 mph
